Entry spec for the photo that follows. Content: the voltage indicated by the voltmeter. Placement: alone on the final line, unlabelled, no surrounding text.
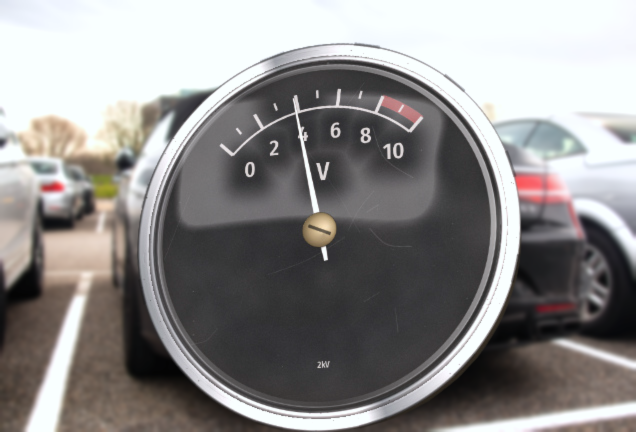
4 V
